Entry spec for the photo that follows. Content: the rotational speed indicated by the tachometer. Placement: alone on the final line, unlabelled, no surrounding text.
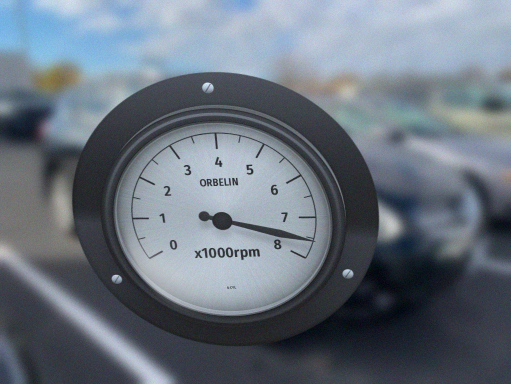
7500 rpm
